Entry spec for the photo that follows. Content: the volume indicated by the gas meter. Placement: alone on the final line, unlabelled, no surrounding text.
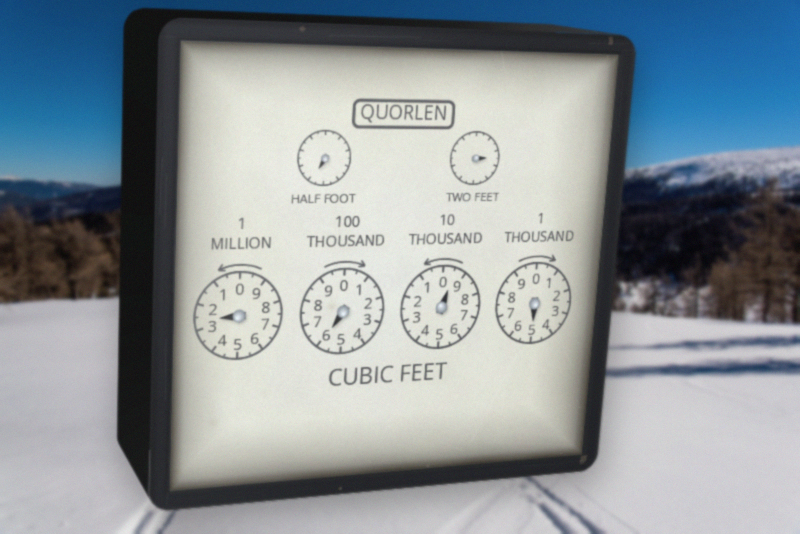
259500 ft³
